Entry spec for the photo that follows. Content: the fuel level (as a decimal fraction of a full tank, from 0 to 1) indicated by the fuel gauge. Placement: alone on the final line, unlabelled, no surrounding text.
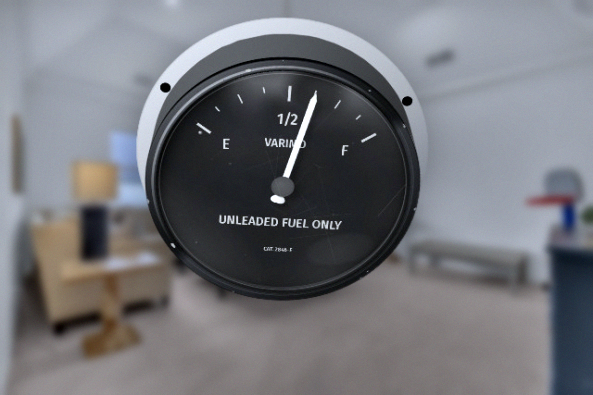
0.625
